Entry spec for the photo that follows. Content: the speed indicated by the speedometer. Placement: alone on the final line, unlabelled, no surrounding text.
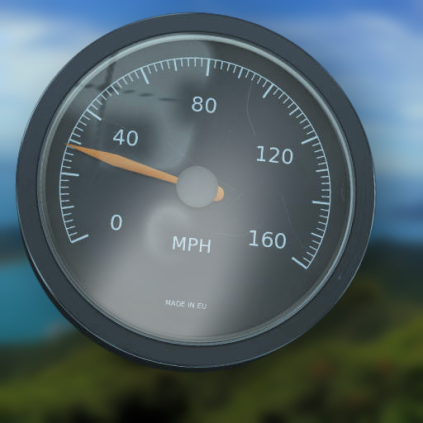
28 mph
